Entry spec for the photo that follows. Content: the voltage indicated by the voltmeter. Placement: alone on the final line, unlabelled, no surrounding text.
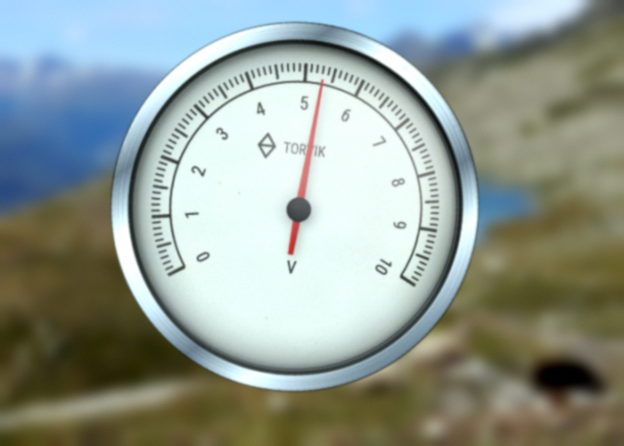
5.3 V
